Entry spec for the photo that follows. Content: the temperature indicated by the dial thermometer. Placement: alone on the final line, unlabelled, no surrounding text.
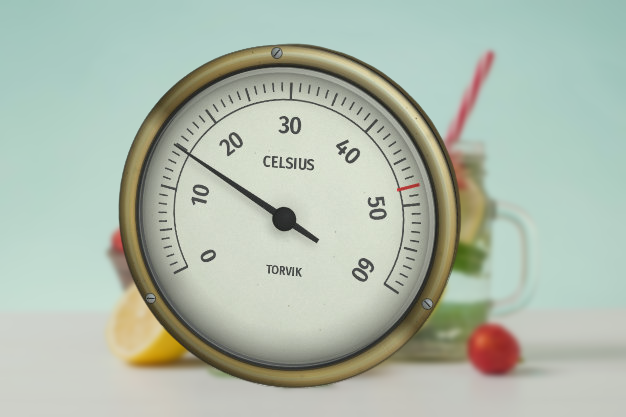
15 °C
